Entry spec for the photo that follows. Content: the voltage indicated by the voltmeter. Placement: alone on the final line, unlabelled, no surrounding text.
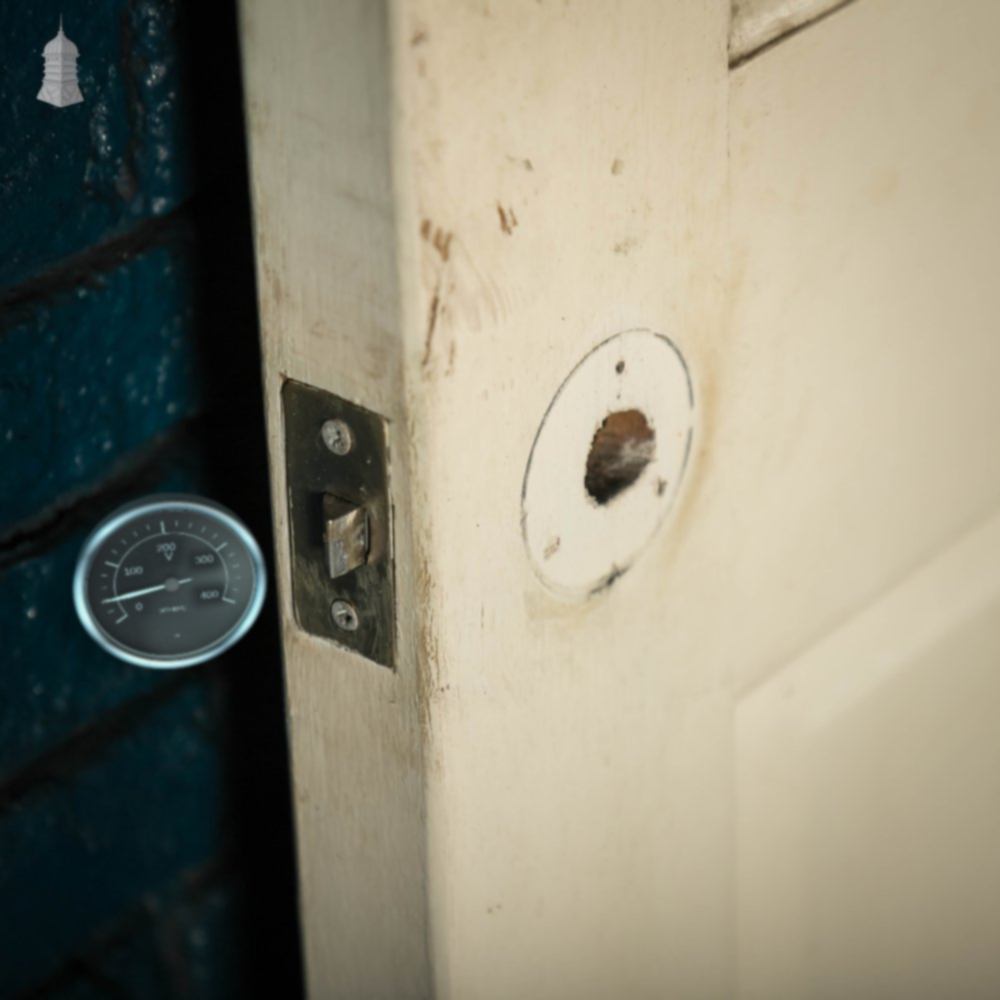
40 V
